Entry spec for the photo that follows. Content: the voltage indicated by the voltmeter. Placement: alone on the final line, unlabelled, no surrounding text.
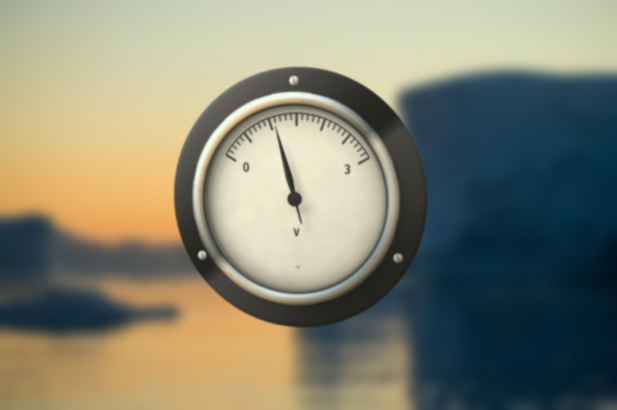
1.1 V
